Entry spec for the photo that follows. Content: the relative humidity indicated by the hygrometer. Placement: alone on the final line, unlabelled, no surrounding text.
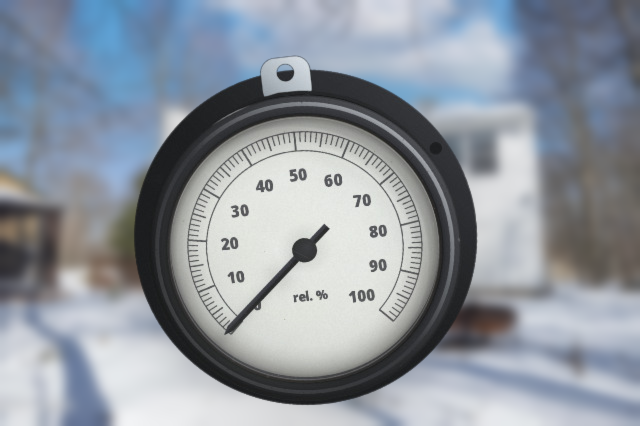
1 %
